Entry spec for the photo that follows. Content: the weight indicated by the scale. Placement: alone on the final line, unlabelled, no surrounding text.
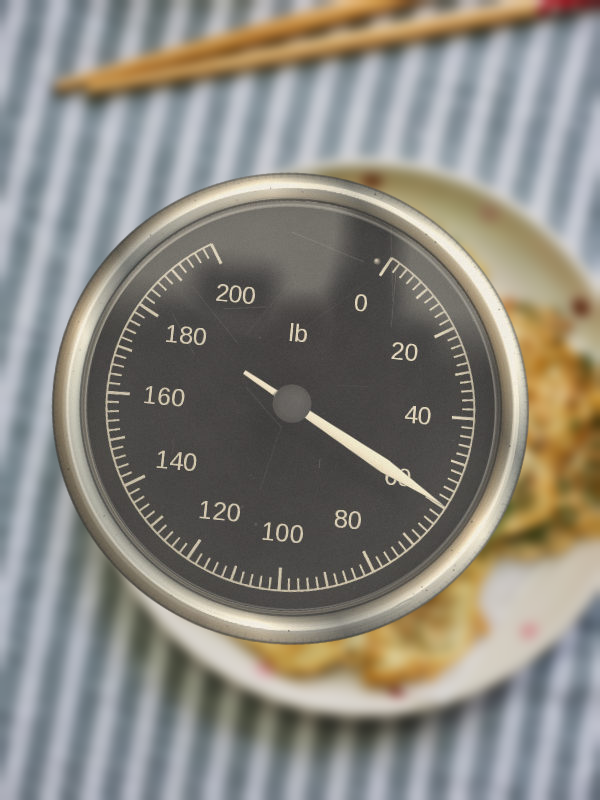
60 lb
